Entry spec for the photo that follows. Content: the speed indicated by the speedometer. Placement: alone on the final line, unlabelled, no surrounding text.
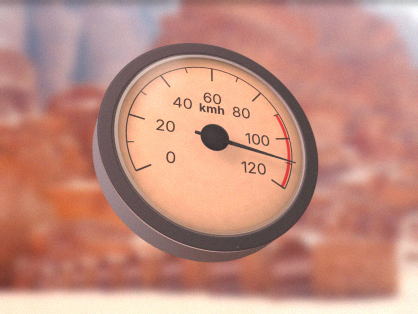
110 km/h
